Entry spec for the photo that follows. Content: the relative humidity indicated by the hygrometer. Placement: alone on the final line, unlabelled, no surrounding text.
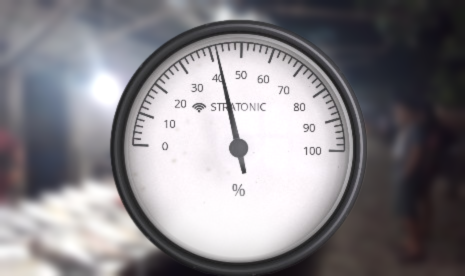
42 %
